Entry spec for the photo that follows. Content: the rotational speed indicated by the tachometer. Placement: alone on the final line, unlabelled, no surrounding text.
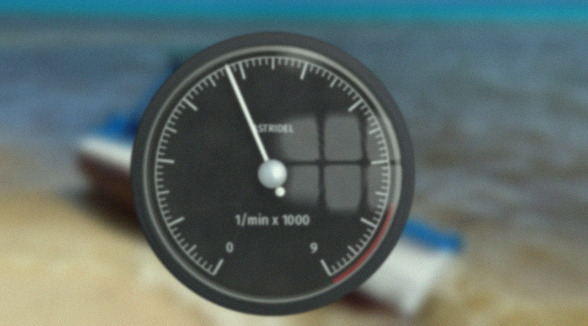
3800 rpm
